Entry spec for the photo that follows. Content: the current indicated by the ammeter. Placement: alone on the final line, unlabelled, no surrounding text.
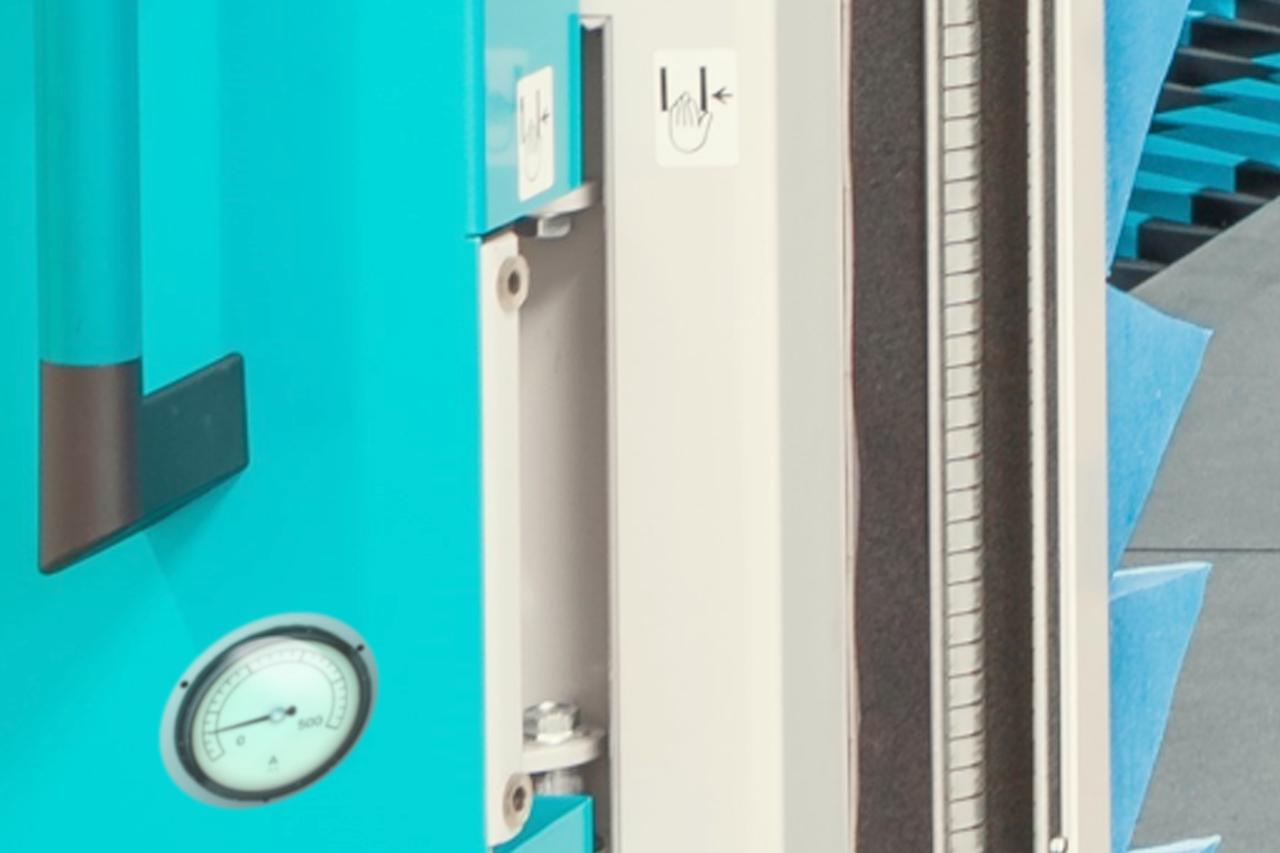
60 A
